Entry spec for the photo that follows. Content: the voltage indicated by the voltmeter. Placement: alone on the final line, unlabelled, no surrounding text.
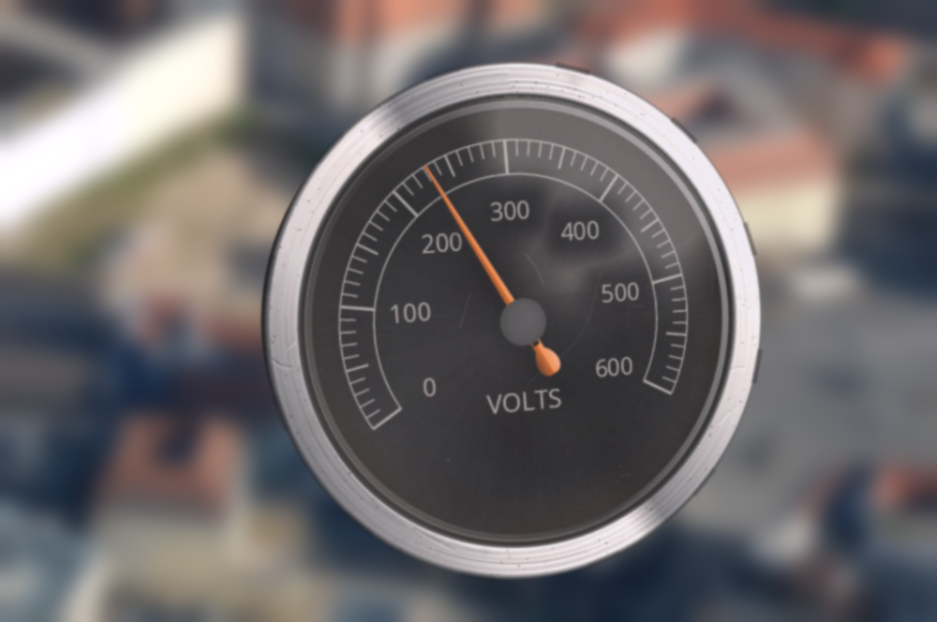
230 V
